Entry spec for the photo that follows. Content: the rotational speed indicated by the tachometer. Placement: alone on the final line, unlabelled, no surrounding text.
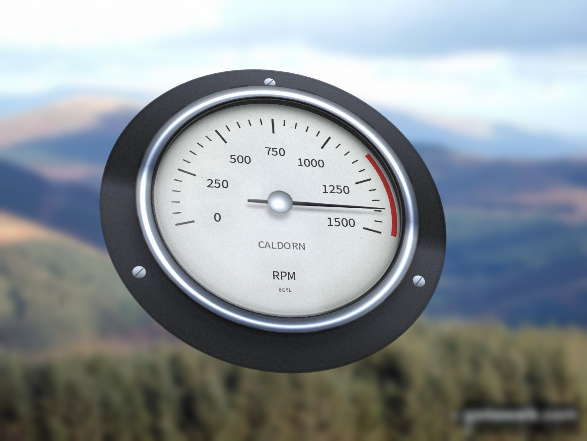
1400 rpm
